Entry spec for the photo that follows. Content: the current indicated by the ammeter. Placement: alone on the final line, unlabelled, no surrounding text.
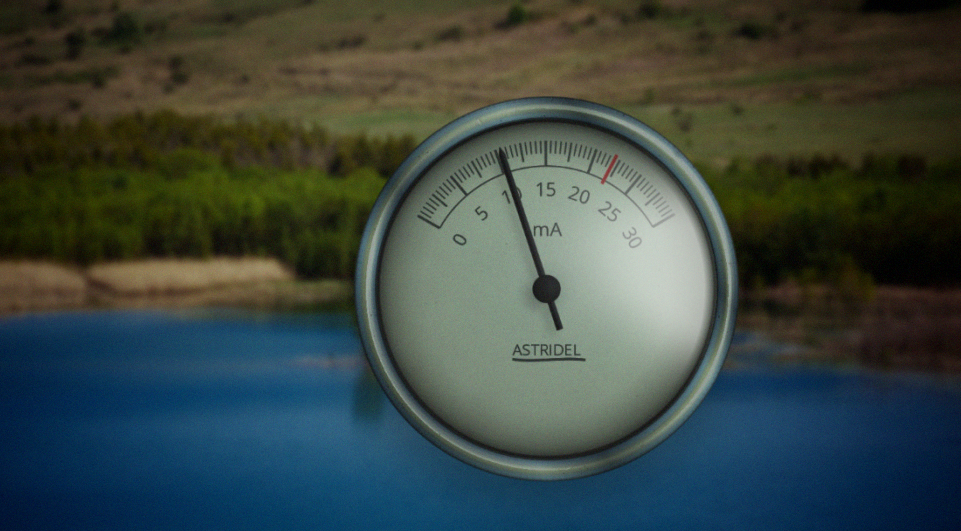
10.5 mA
